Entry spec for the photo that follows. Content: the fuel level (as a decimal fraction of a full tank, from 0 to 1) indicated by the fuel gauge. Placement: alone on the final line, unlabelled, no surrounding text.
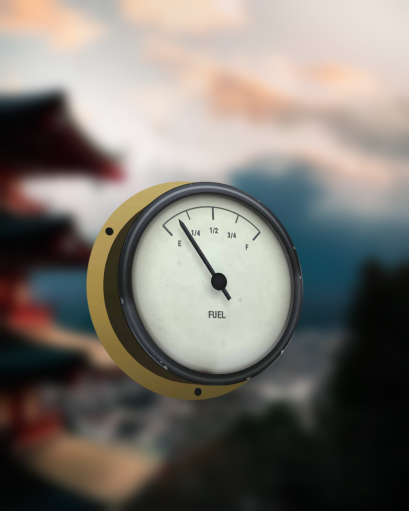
0.125
